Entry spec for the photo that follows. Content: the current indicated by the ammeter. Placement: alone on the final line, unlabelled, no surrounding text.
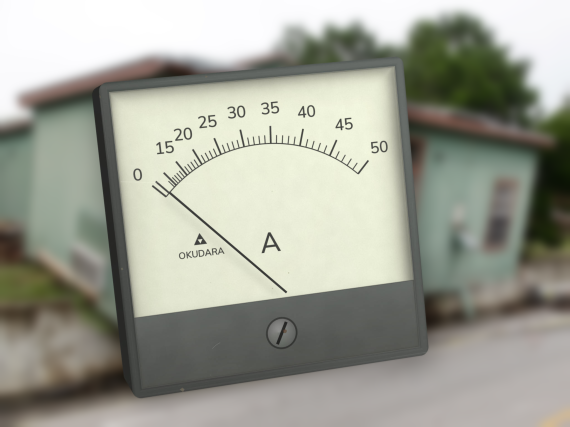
5 A
